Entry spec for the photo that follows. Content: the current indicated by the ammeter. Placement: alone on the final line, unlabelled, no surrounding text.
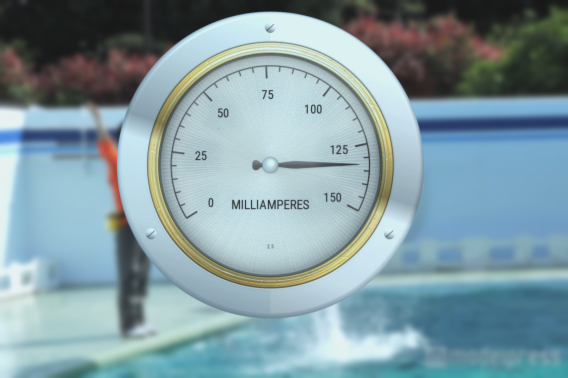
132.5 mA
